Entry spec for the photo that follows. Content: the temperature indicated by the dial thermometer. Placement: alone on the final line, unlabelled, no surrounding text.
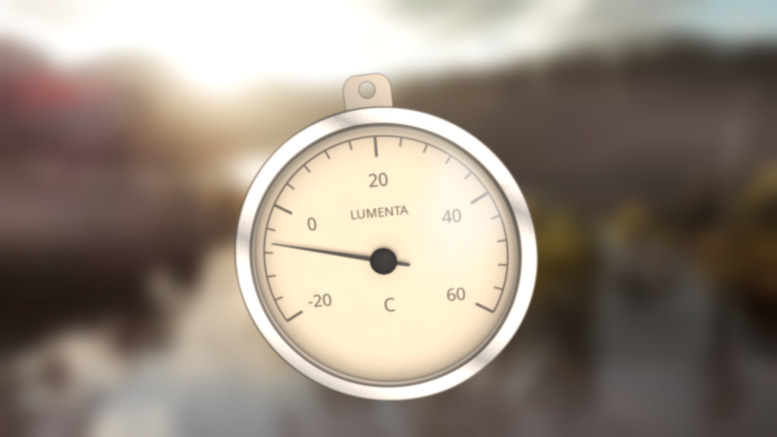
-6 °C
